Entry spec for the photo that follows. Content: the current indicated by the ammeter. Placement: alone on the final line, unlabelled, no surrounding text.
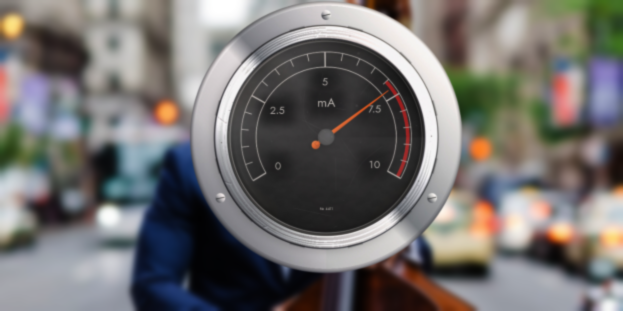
7.25 mA
